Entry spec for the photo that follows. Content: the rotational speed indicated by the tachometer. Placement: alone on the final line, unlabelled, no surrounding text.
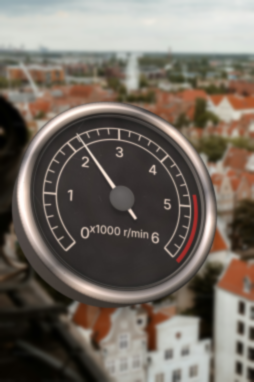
2200 rpm
